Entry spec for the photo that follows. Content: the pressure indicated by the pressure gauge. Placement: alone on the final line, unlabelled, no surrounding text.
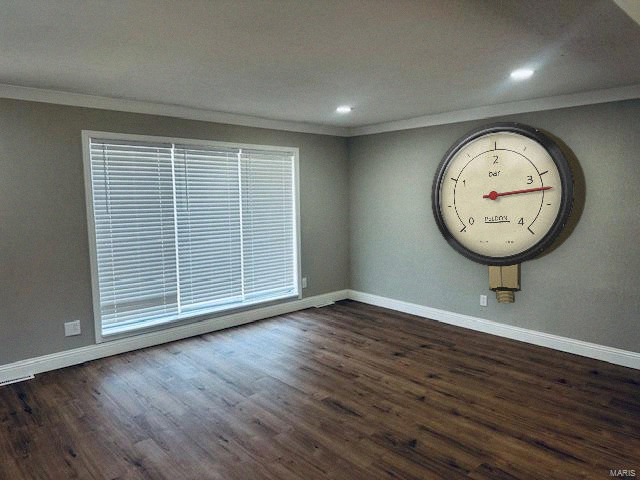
3.25 bar
